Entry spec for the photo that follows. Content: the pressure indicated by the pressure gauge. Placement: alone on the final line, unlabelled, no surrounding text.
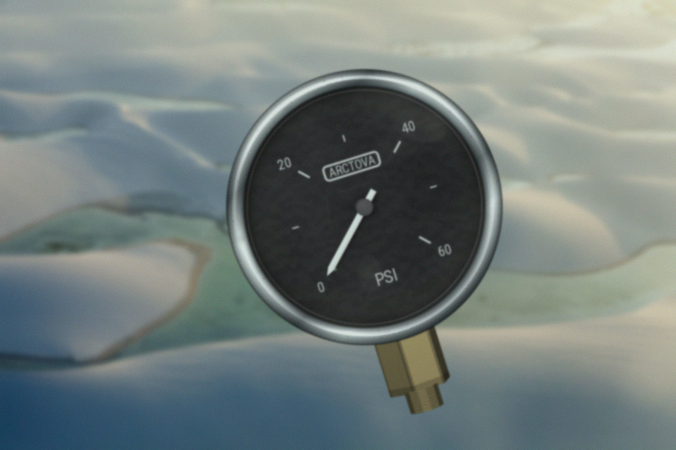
0 psi
